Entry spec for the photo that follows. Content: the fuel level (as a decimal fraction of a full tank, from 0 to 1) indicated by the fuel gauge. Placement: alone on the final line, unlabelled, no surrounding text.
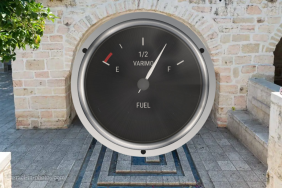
0.75
